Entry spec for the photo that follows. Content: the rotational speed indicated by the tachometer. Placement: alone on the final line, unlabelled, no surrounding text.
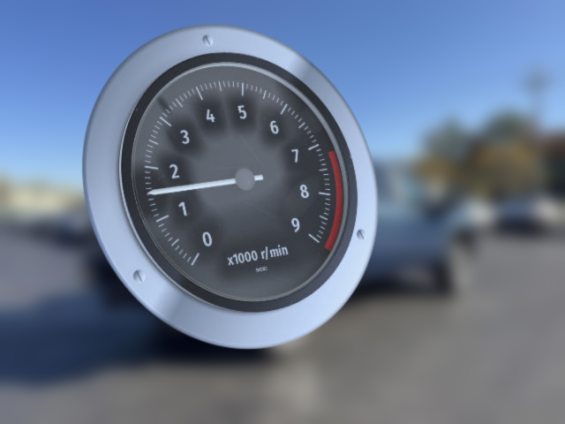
1500 rpm
